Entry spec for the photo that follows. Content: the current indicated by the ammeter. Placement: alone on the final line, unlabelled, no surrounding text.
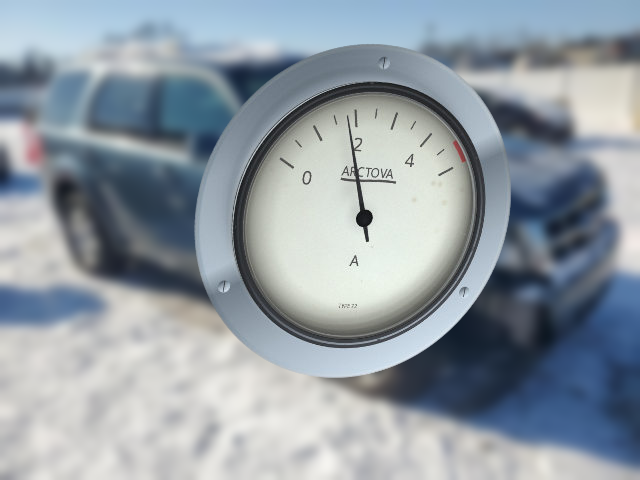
1.75 A
